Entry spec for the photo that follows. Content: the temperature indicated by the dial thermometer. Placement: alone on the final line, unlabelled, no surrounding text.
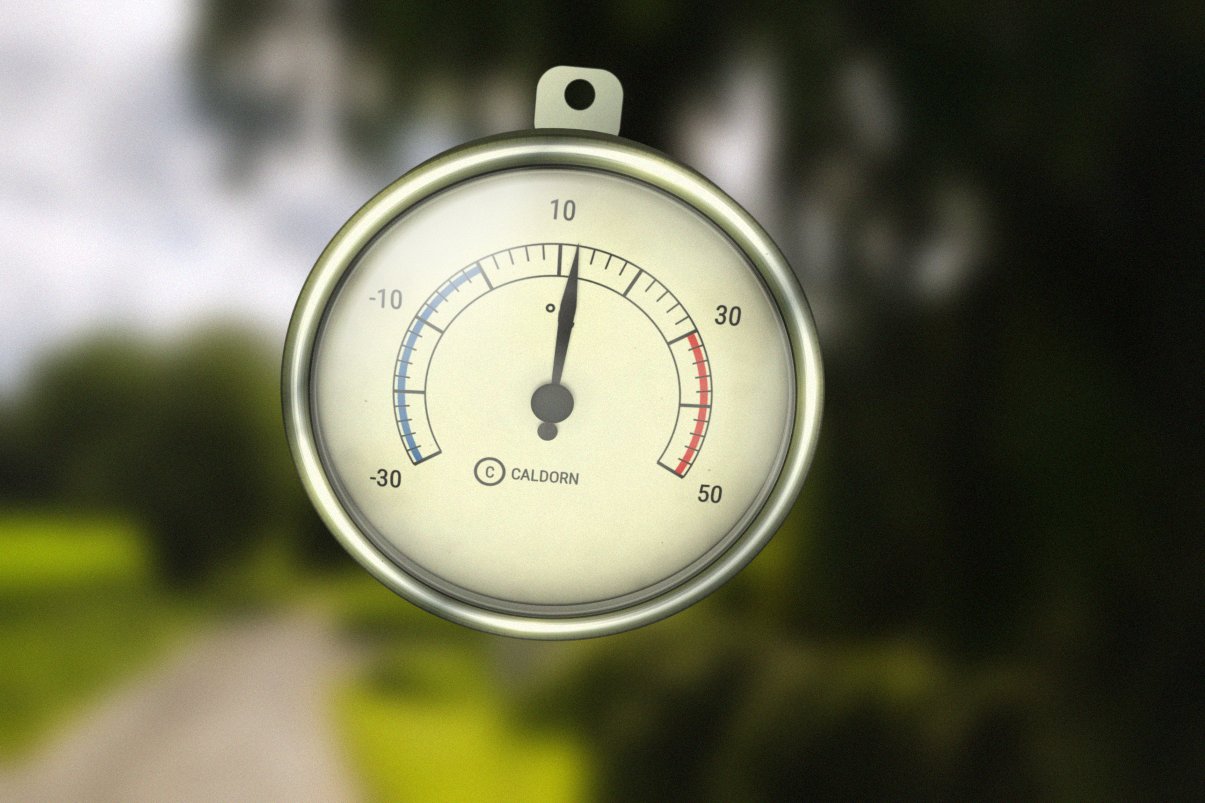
12 °C
